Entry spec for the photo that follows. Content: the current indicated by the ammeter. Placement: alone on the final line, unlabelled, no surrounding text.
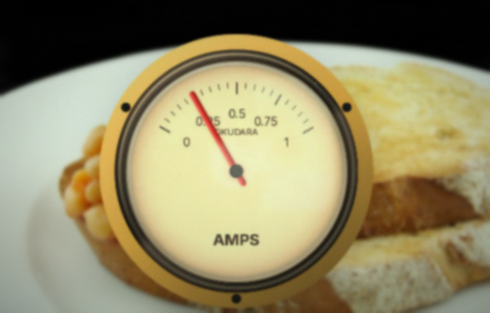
0.25 A
